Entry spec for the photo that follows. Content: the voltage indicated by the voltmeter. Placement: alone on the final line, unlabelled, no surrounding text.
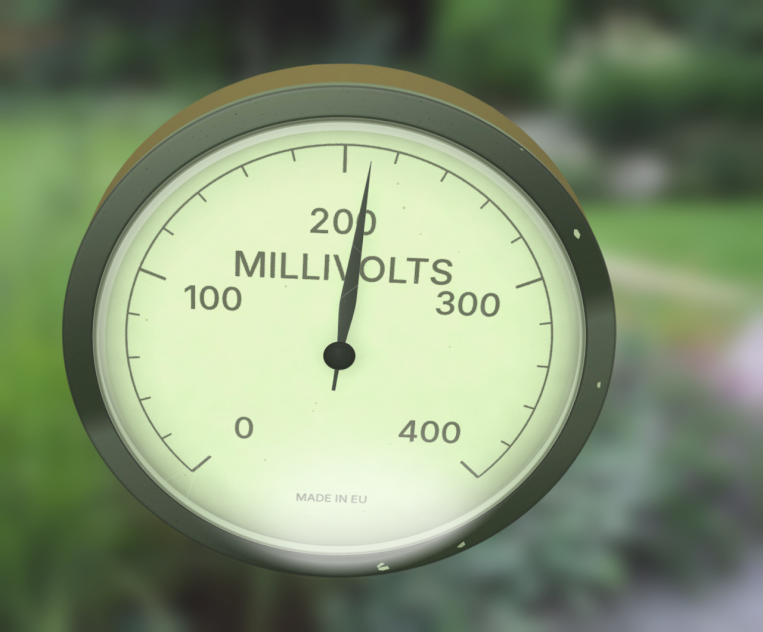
210 mV
